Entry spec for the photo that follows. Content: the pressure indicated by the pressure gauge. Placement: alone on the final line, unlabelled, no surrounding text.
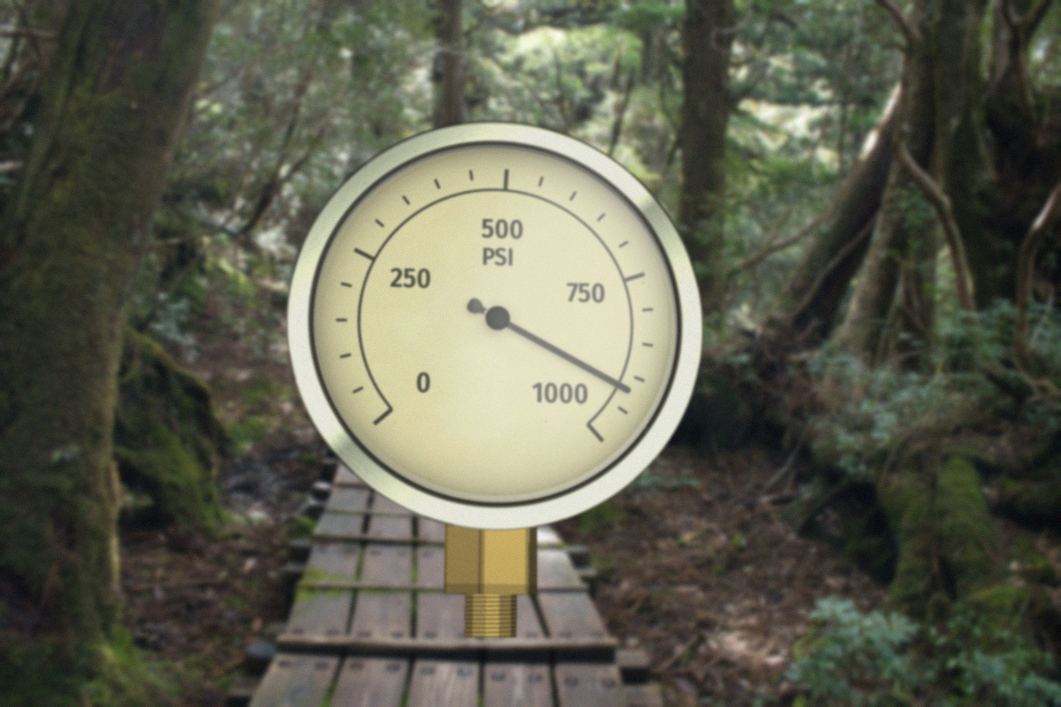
925 psi
